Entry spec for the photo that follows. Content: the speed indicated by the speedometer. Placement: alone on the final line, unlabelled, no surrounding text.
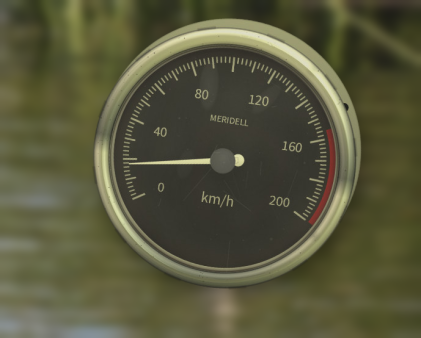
18 km/h
